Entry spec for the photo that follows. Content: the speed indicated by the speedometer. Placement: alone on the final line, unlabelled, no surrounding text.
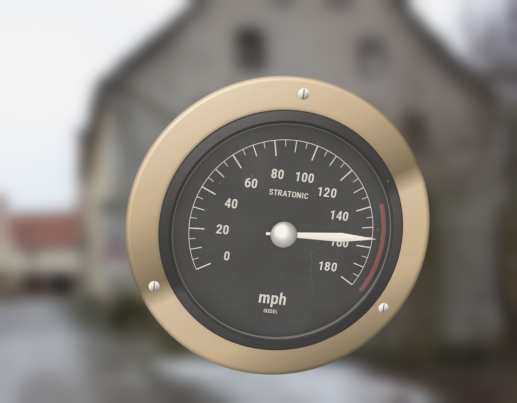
155 mph
